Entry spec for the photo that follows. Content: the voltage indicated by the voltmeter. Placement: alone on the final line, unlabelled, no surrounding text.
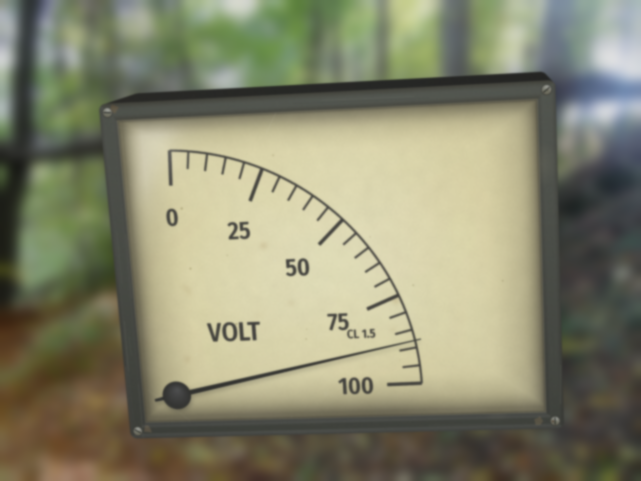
87.5 V
